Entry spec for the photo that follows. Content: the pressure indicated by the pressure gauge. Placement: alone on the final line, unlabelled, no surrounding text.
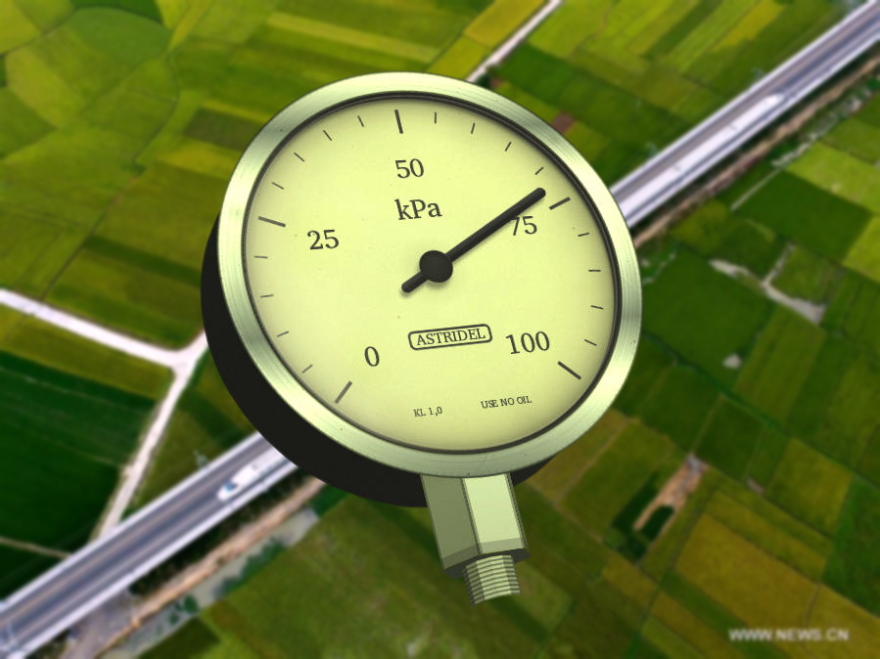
72.5 kPa
